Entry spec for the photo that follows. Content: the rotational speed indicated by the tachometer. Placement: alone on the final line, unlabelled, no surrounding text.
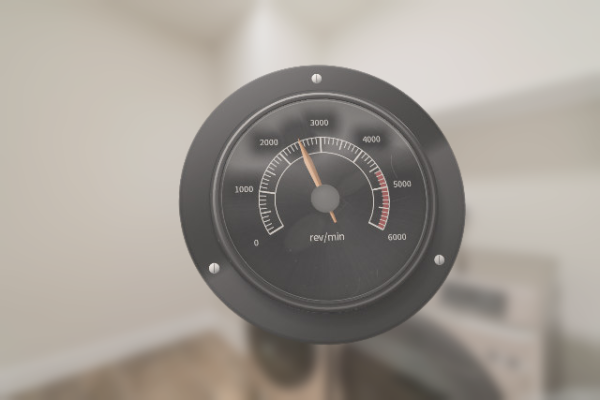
2500 rpm
